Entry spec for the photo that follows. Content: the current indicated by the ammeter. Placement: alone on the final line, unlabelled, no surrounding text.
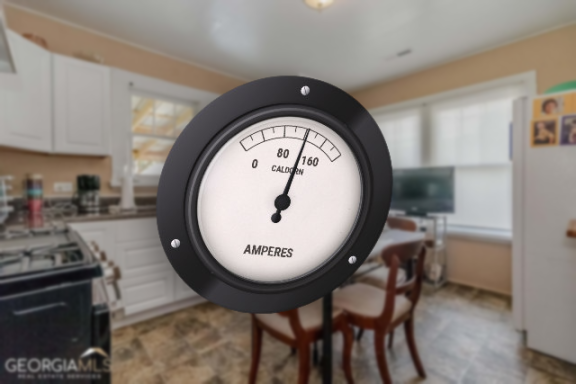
120 A
